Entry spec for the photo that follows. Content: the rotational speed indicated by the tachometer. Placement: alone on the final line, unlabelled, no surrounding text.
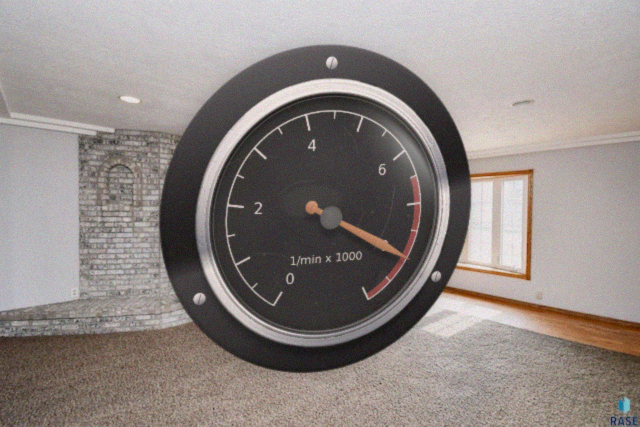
8000 rpm
